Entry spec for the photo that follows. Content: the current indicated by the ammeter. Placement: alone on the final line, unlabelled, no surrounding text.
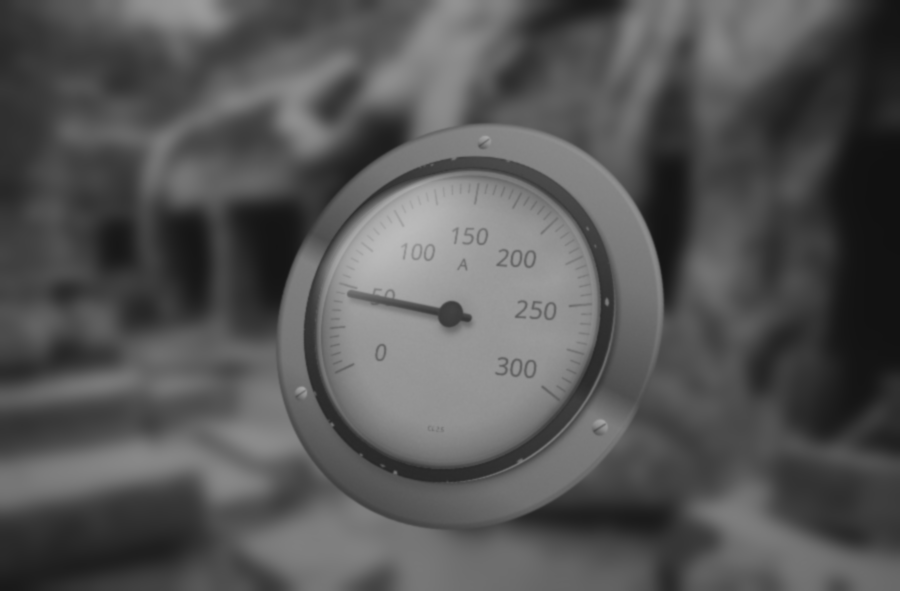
45 A
